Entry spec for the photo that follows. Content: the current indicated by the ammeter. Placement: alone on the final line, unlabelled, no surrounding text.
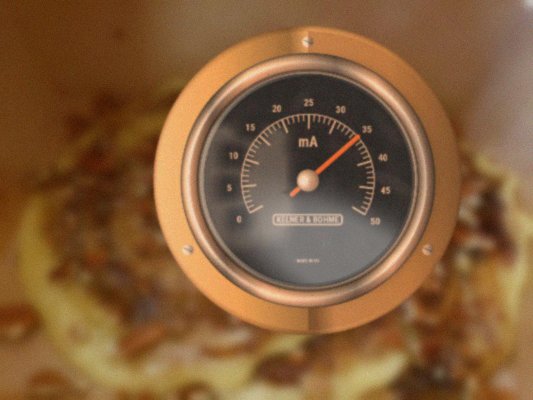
35 mA
